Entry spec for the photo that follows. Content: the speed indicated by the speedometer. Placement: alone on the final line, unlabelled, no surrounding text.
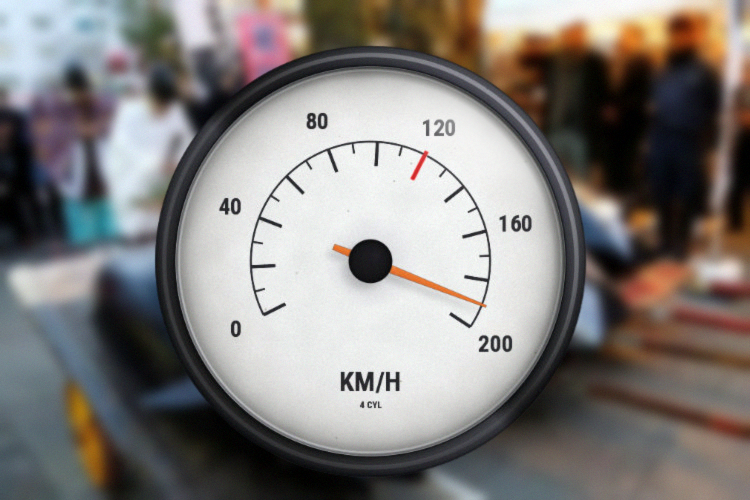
190 km/h
